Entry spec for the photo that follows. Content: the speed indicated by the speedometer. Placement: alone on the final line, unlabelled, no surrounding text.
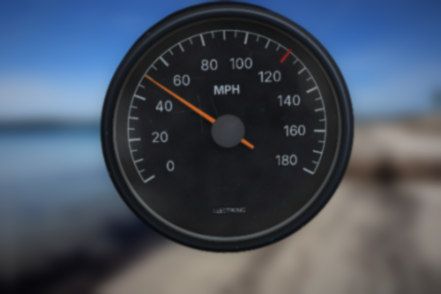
50 mph
